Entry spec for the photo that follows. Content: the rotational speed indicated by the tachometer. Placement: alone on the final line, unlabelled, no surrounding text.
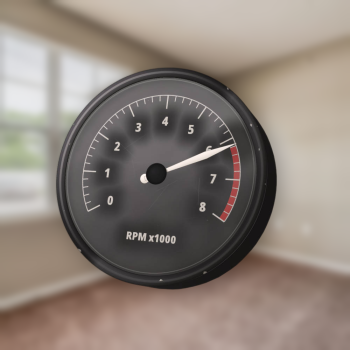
6200 rpm
